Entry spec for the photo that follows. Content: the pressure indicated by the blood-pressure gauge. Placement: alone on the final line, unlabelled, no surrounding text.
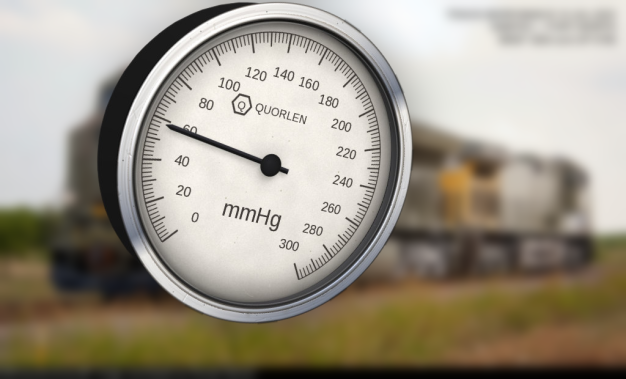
58 mmHg
